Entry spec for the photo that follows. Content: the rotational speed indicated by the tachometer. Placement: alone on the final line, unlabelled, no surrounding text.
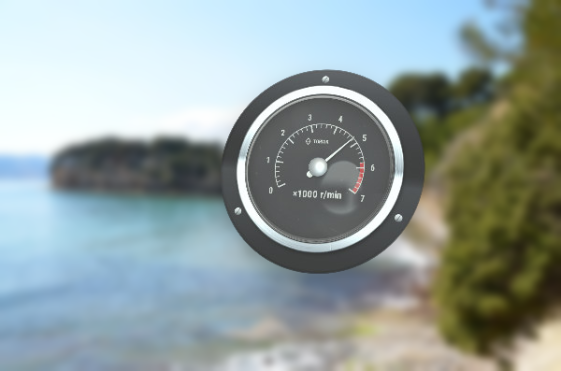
4800 rpm
